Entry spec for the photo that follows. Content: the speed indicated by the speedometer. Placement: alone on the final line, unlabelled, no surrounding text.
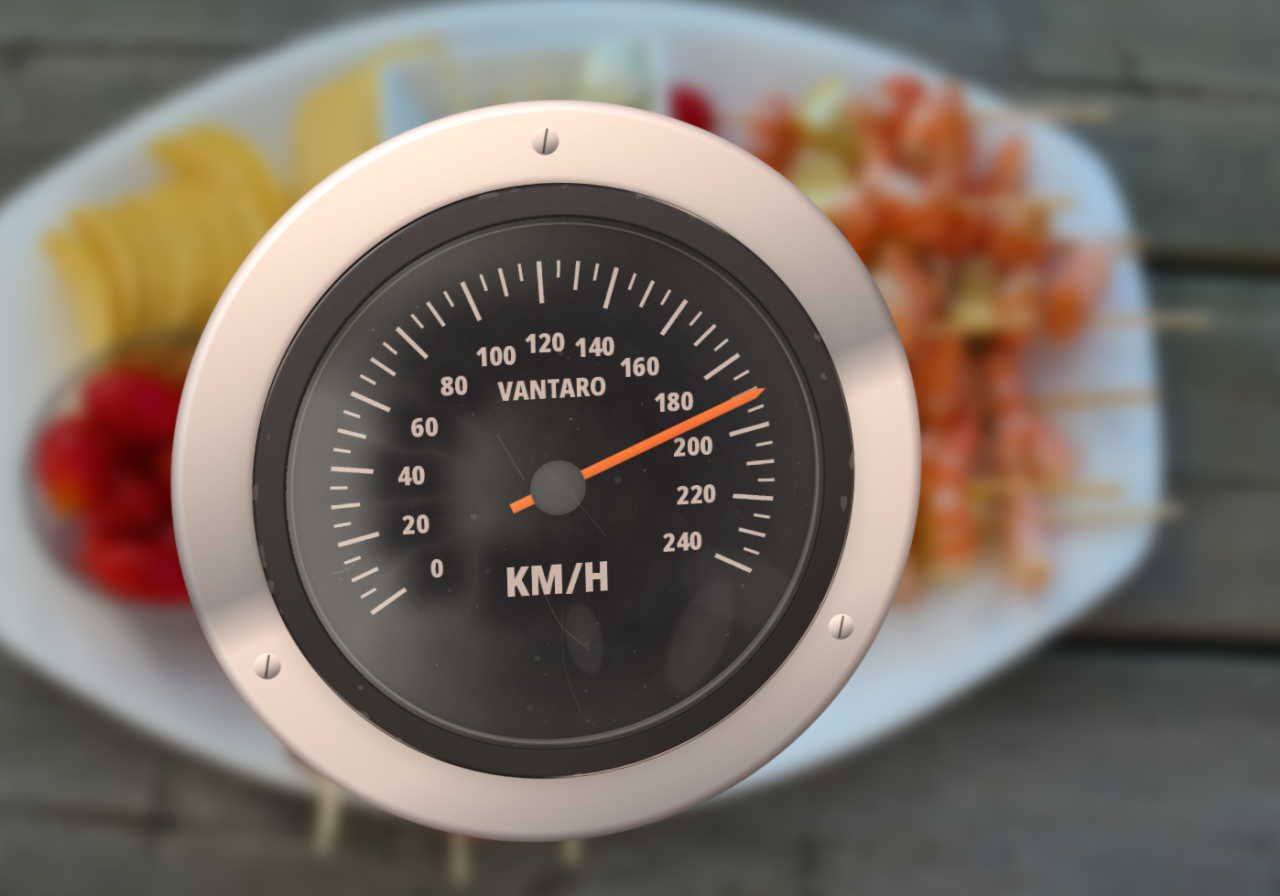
190 km/h
